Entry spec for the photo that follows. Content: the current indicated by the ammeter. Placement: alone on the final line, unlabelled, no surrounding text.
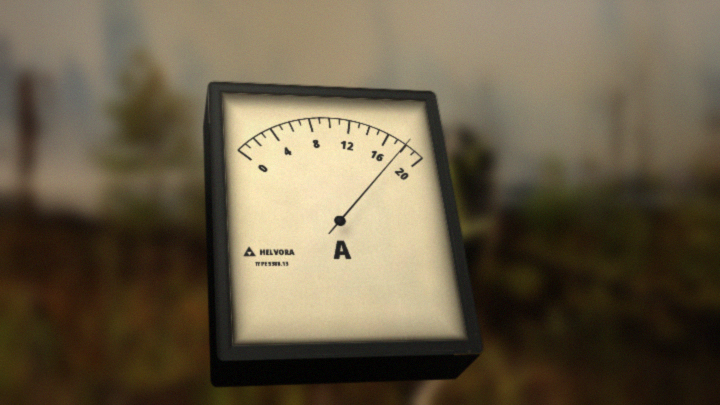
18 A
